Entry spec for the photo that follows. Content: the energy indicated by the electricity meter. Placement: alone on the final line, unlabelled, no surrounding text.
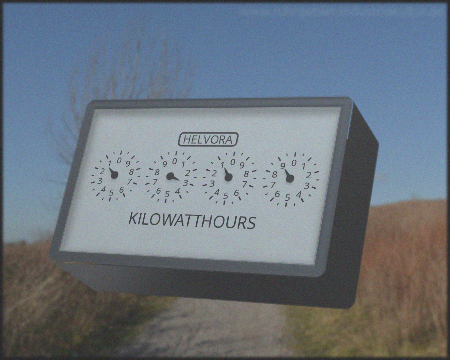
1309 kWh
